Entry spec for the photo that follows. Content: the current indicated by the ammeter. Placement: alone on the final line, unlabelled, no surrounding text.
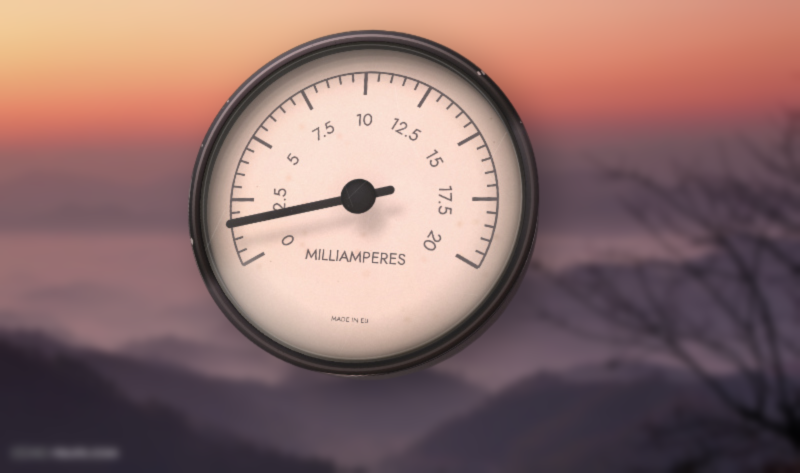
1.5 mA
